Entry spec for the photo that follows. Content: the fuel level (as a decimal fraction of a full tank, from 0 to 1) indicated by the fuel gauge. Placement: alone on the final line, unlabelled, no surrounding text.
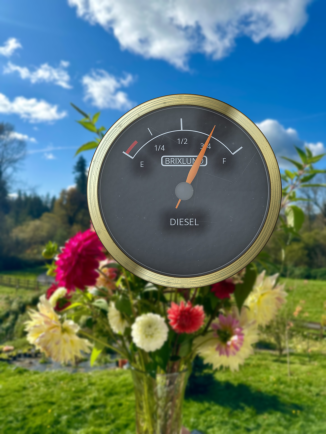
0.75
